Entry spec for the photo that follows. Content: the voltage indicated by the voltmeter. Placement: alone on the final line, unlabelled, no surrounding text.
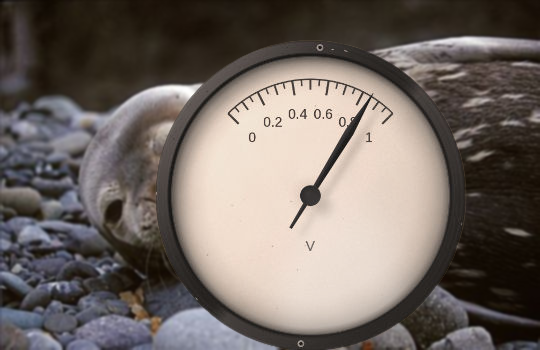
0.85 V
